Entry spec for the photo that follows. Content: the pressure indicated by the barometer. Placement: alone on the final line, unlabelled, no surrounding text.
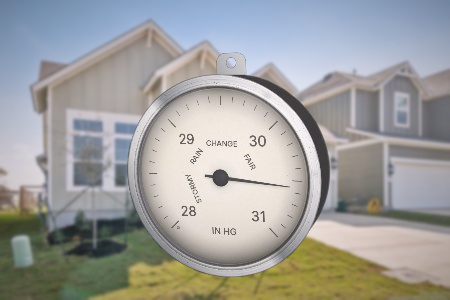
30.55 inHg
